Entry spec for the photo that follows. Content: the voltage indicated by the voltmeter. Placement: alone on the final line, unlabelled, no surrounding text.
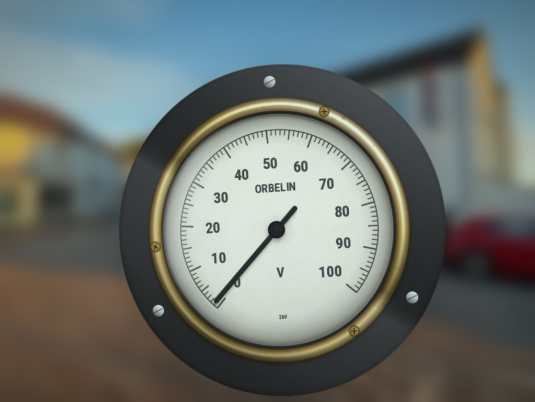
1 V
